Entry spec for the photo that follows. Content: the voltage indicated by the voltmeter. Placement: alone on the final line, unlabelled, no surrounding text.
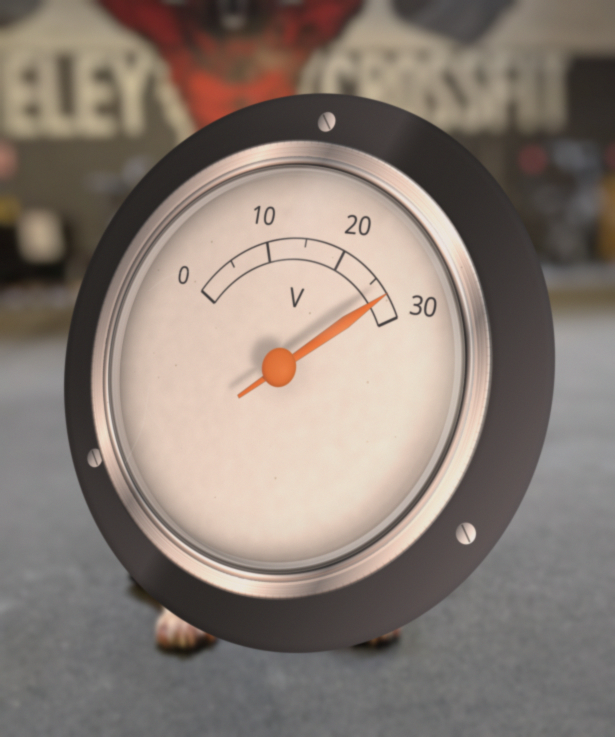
27.5 V
